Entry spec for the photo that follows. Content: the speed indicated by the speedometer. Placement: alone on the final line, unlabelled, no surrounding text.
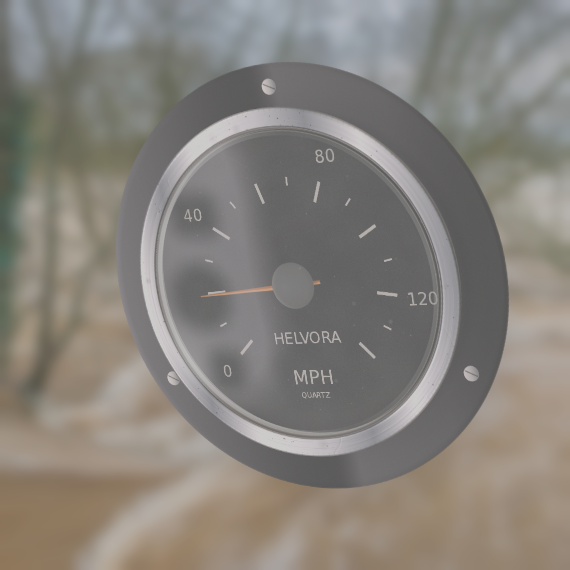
20 mph
